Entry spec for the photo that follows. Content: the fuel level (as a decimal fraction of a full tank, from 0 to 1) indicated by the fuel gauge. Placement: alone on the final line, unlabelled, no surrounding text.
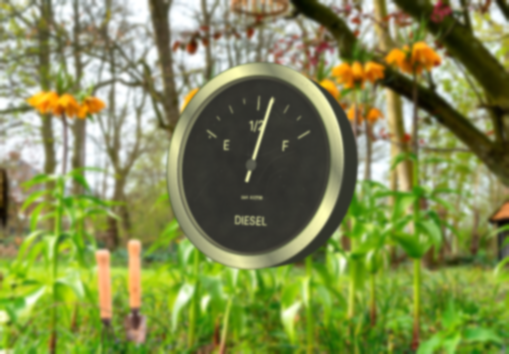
0.625
